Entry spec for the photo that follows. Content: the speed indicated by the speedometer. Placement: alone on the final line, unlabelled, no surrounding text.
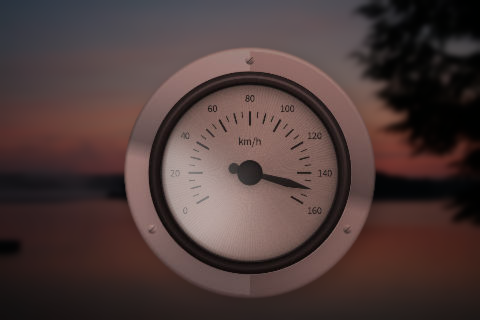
150 km/h
